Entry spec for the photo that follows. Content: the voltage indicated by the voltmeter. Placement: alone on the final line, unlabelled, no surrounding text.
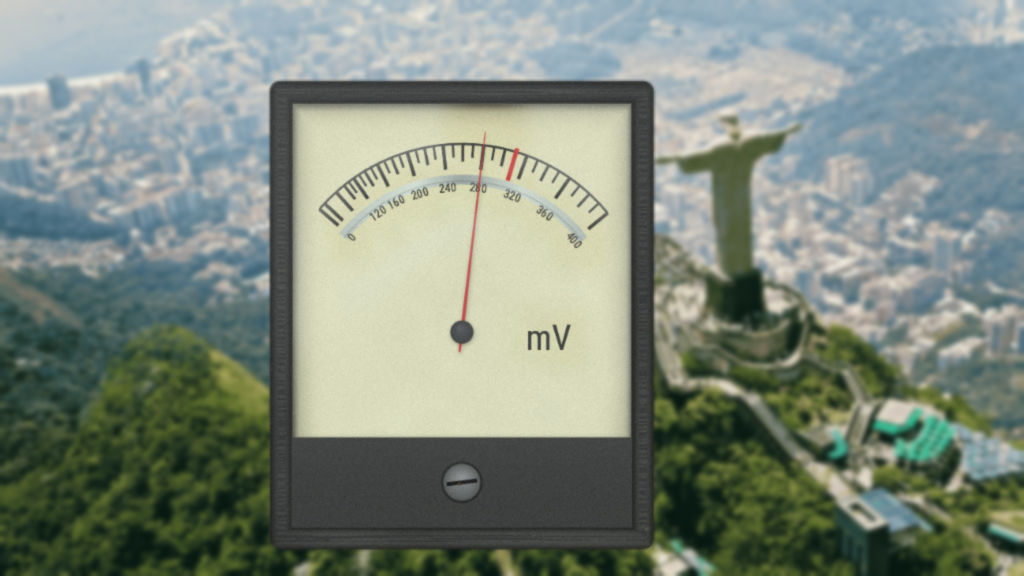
280 mV
